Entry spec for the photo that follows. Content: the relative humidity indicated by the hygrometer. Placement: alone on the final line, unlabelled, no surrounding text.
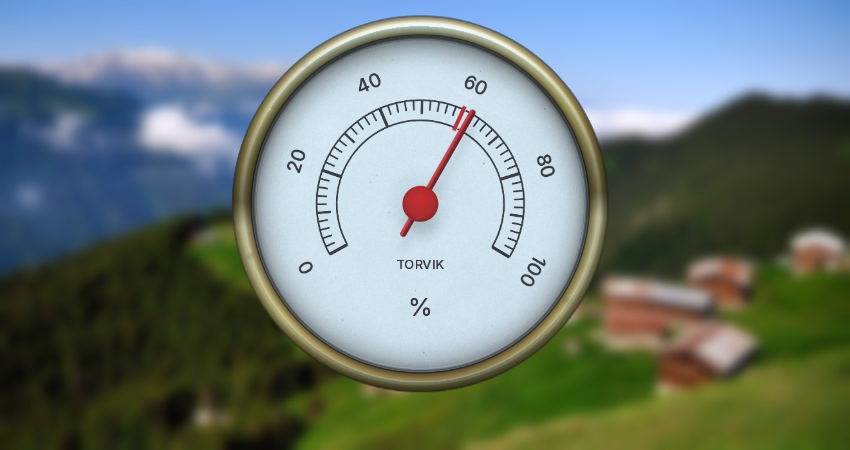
62 %
